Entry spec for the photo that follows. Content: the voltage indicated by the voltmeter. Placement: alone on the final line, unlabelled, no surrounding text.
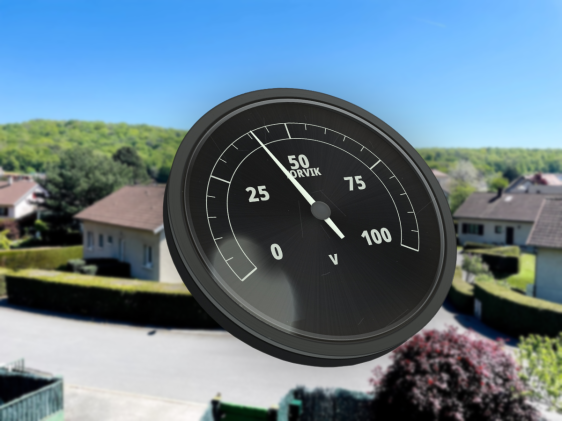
40 V
